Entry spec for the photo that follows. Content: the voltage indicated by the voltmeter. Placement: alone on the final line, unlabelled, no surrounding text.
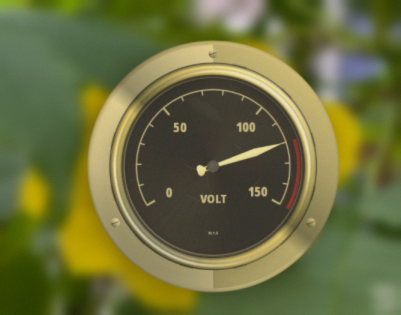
120 V
